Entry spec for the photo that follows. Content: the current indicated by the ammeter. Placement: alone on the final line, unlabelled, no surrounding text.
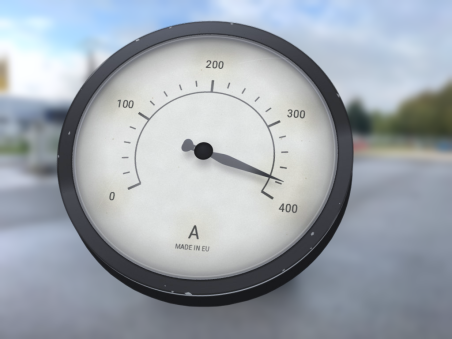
380 A
